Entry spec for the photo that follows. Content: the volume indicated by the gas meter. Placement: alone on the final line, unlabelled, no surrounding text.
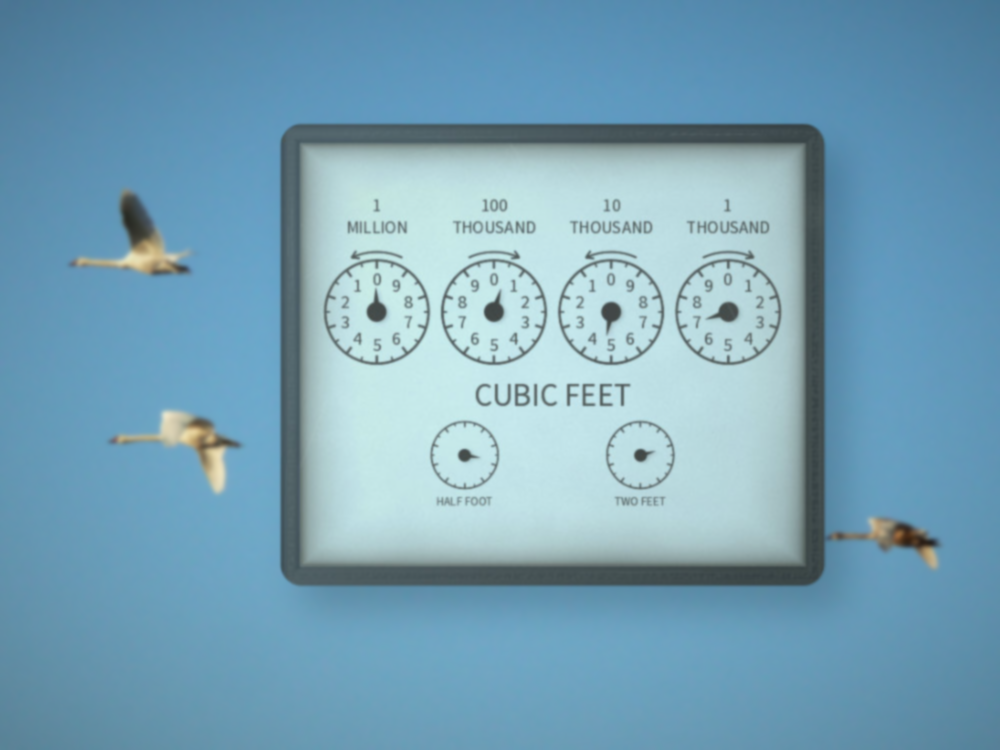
4700 ft³
